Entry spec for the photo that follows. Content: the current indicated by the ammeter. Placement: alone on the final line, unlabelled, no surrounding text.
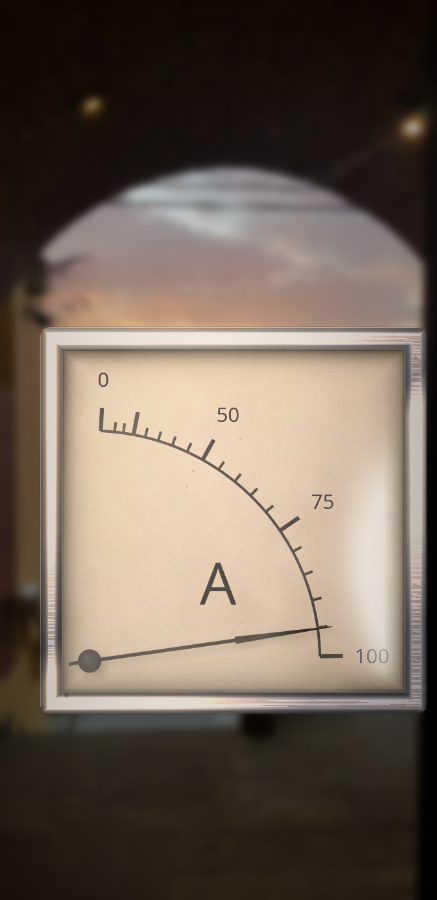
95 A
